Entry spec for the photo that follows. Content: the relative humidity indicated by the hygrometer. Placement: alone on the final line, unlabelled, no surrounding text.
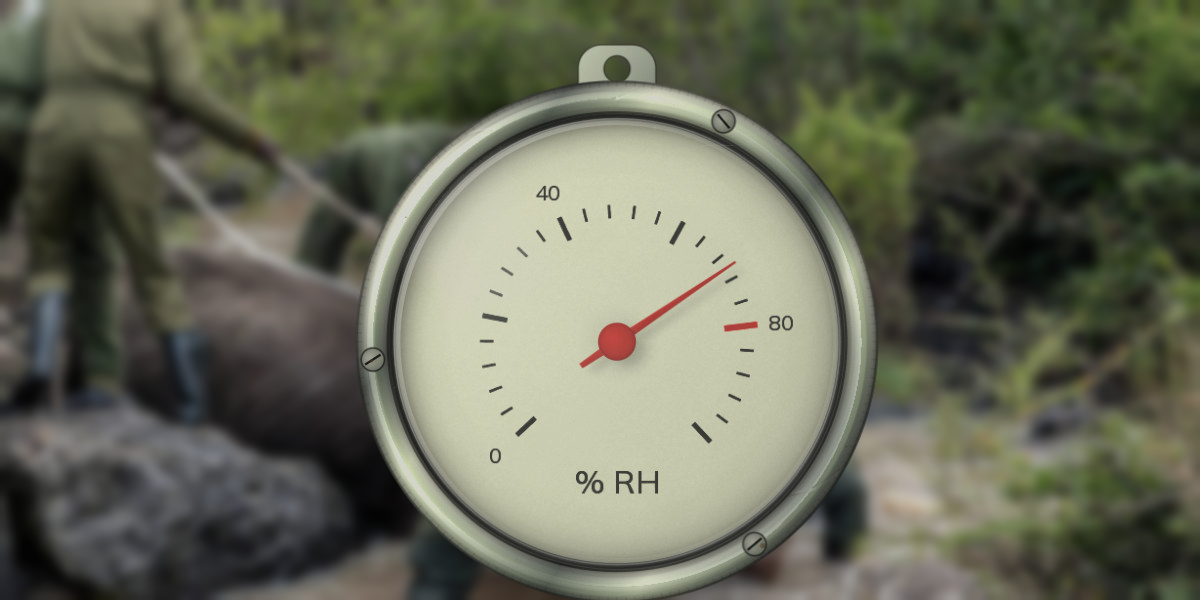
70 %
